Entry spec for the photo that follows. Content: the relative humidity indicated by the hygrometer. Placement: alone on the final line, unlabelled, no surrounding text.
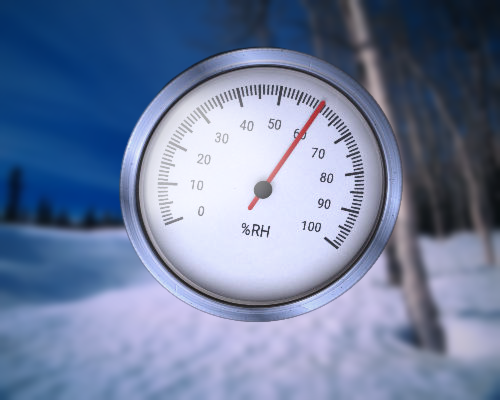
60 %
